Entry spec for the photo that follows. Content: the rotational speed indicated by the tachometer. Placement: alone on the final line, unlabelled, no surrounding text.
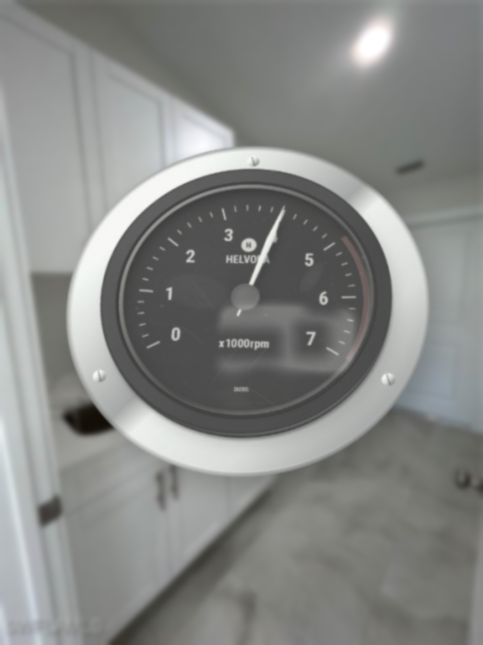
4000 rpm
